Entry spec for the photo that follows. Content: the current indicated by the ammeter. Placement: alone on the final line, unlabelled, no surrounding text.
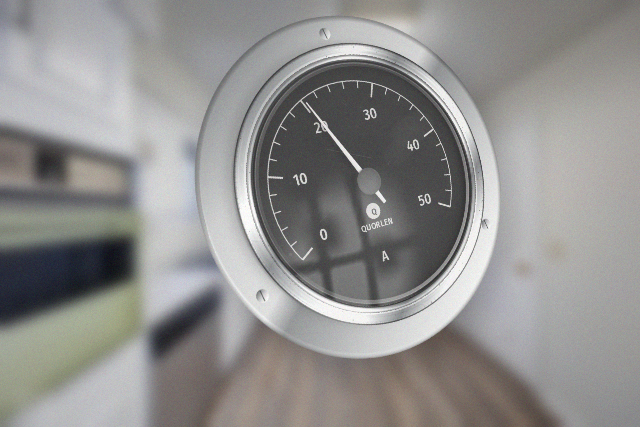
20 A
